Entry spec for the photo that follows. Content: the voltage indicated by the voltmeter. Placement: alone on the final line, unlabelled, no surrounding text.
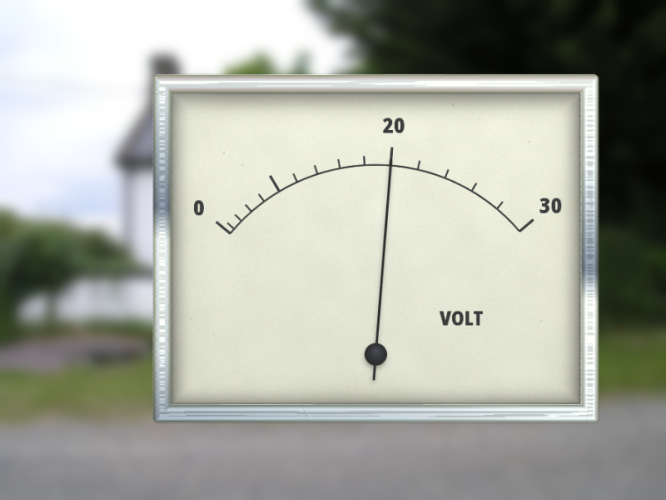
20 V
